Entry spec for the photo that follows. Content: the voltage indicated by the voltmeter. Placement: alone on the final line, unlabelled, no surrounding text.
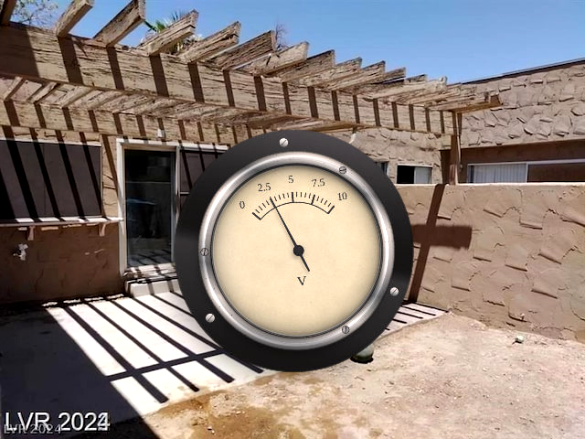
2.5 V
